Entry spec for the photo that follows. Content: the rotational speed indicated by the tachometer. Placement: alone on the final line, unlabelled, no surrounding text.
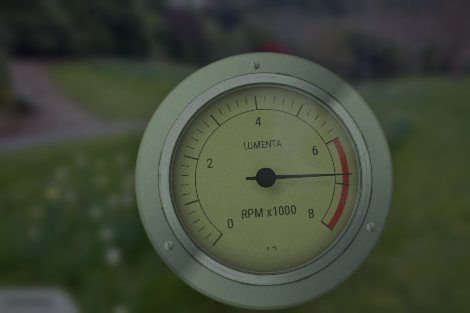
6800 rpm
